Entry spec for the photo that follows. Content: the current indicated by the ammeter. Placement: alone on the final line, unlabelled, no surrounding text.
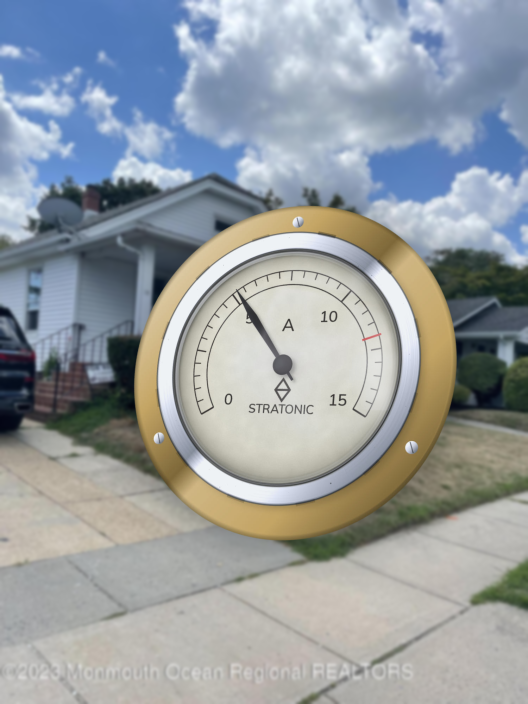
5.25 A
